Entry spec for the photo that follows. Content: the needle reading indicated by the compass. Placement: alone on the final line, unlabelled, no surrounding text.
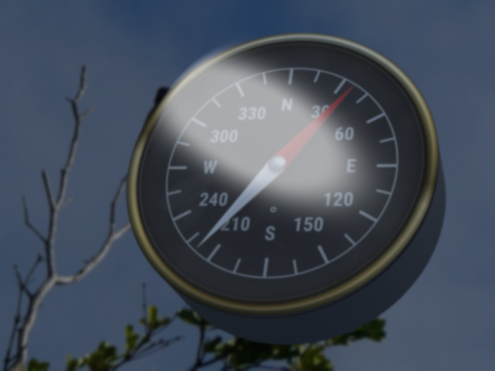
37.5 °
